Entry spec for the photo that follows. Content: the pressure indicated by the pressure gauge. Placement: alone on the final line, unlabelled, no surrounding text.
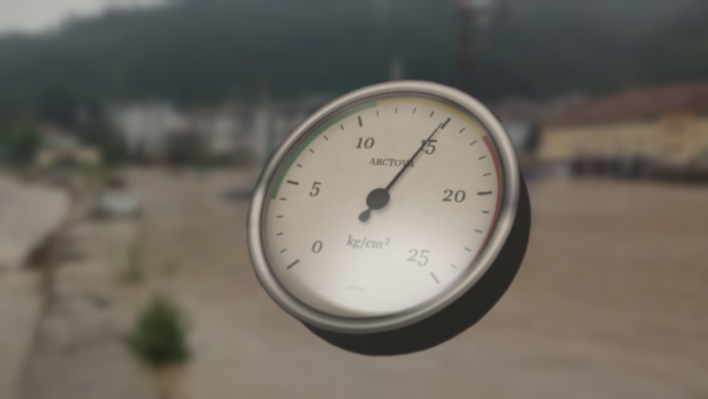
15 kg/cm²
